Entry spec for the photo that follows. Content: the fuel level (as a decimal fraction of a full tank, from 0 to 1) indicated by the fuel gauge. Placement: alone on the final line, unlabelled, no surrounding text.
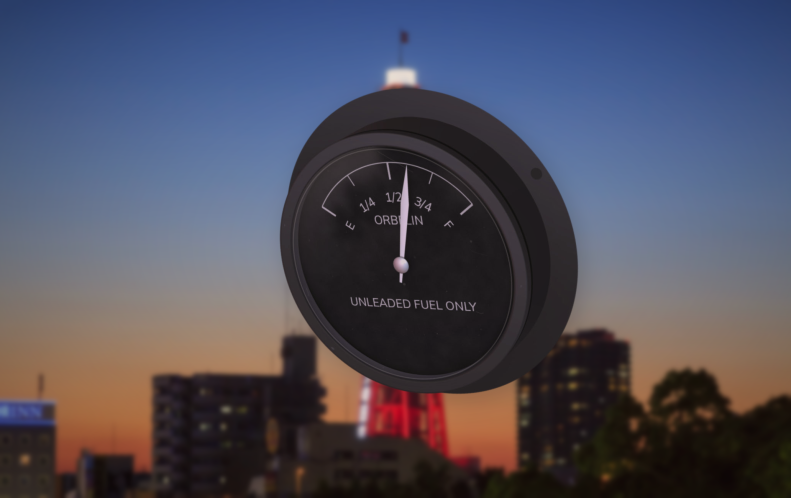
0.625
